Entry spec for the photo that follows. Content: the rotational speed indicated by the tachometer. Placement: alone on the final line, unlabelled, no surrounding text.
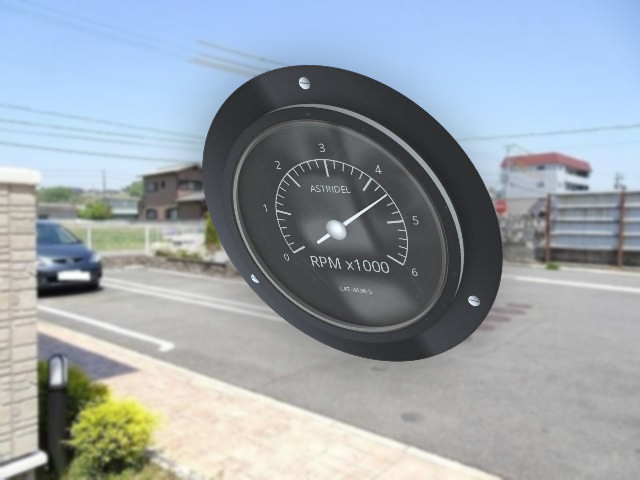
4400 rpm
